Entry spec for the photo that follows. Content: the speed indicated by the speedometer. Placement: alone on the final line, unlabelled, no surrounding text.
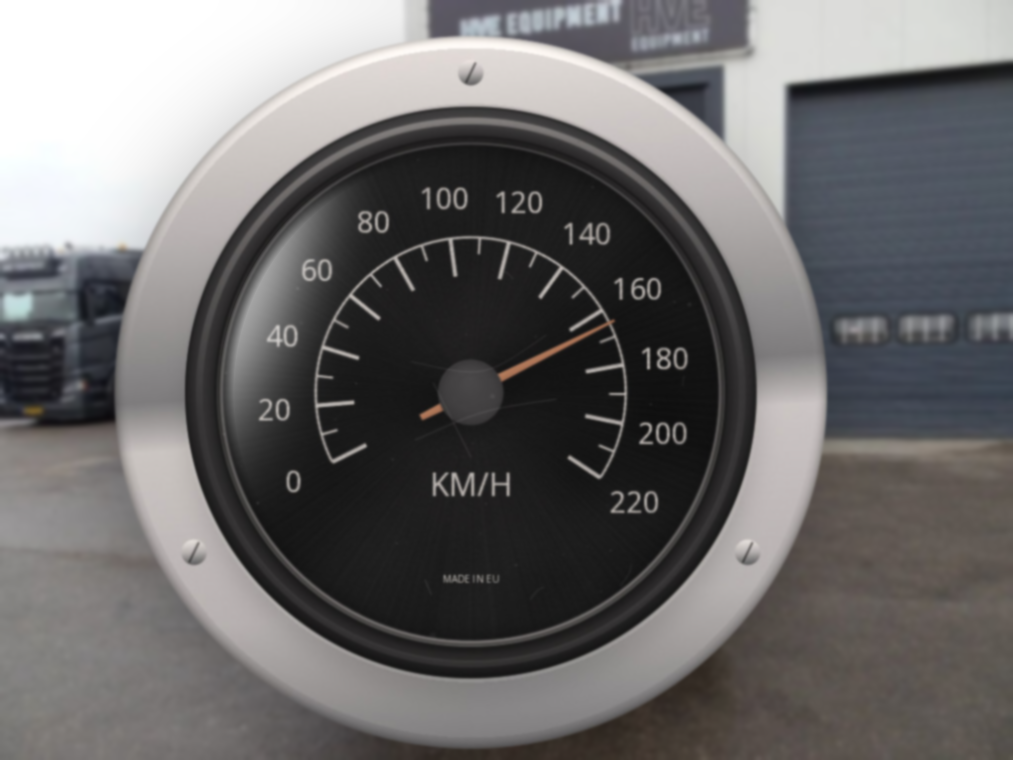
165 km/h
